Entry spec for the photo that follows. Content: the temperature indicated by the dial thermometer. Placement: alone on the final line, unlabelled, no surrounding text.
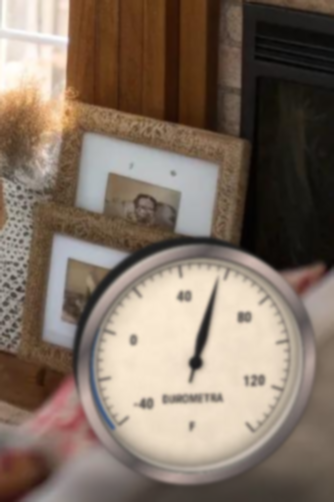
56 °F
